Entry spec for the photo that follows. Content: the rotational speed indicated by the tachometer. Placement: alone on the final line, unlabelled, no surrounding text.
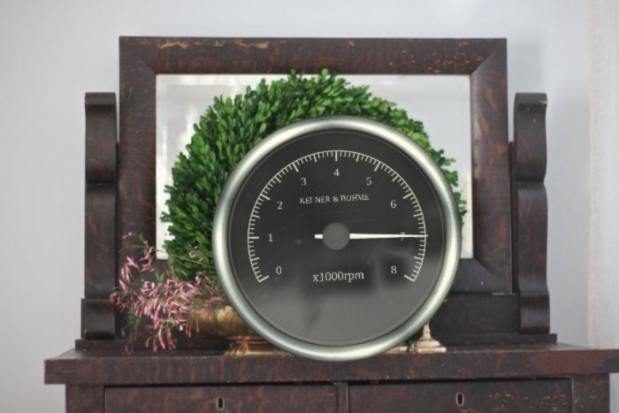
7000 rpm
